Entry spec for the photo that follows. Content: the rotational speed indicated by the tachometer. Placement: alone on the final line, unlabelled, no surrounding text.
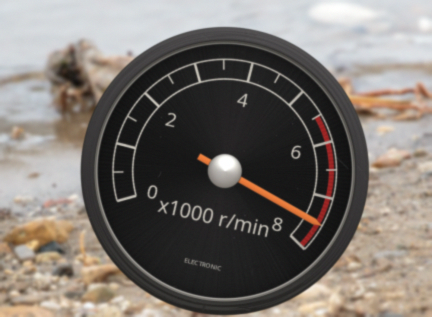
7500 rpm
